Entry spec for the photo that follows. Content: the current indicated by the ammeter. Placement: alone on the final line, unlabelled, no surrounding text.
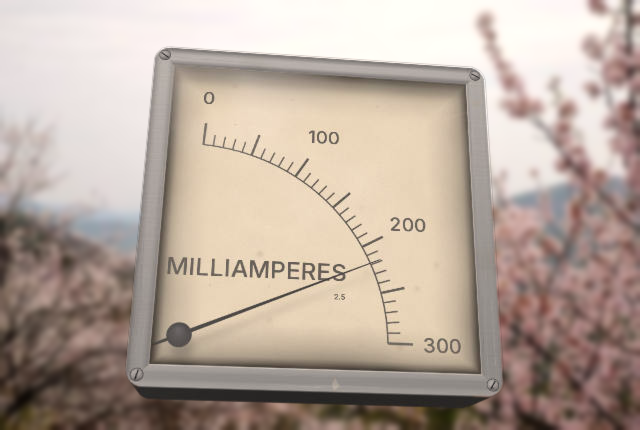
220 mA
